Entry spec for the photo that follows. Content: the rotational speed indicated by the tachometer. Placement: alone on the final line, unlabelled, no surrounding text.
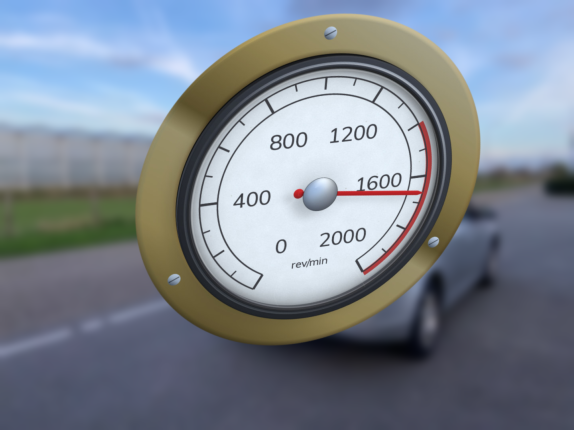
1650 rpm
